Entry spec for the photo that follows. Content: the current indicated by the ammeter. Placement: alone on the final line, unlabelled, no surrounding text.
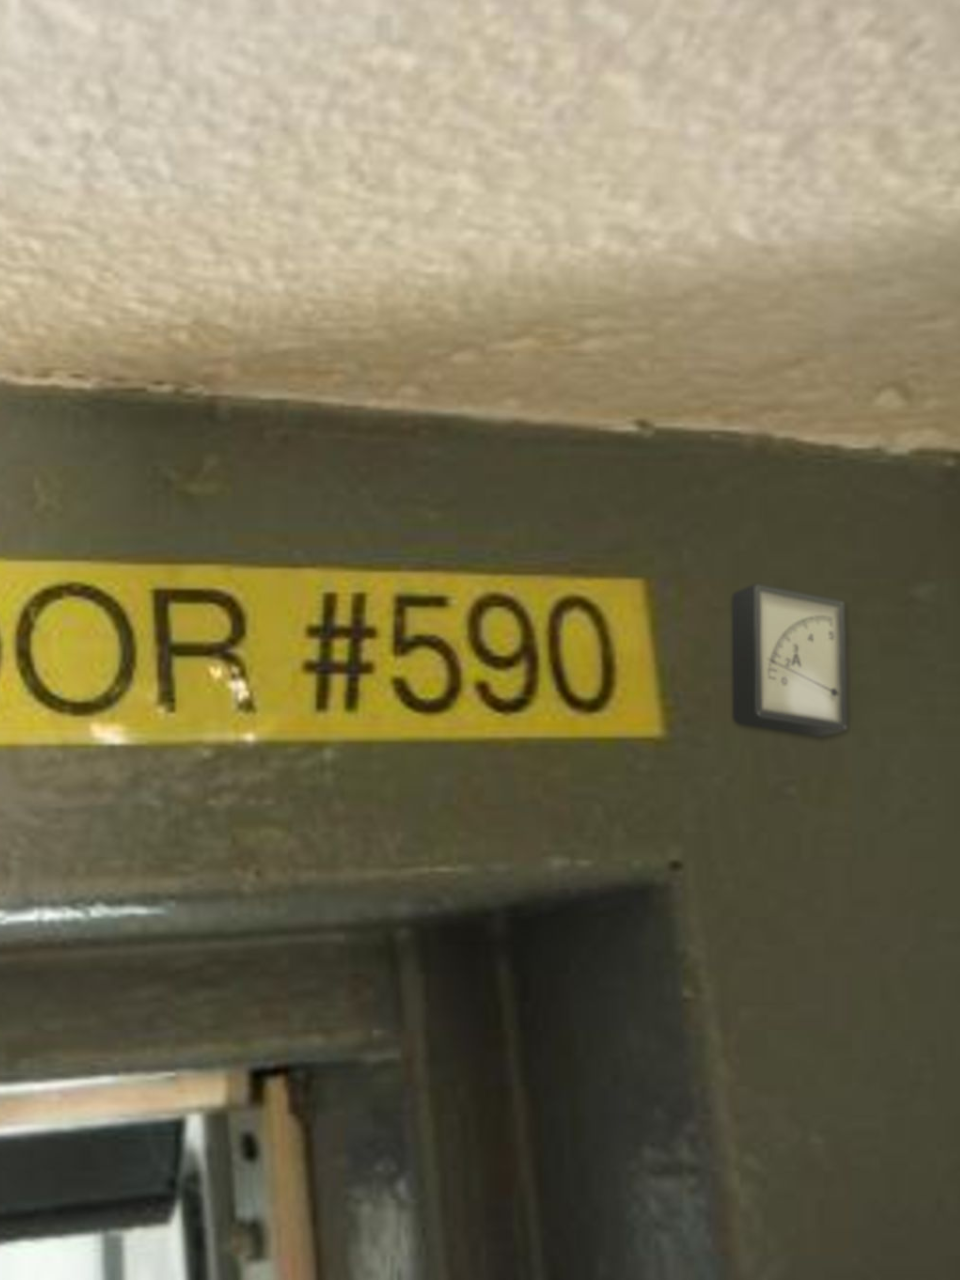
1.5 A
